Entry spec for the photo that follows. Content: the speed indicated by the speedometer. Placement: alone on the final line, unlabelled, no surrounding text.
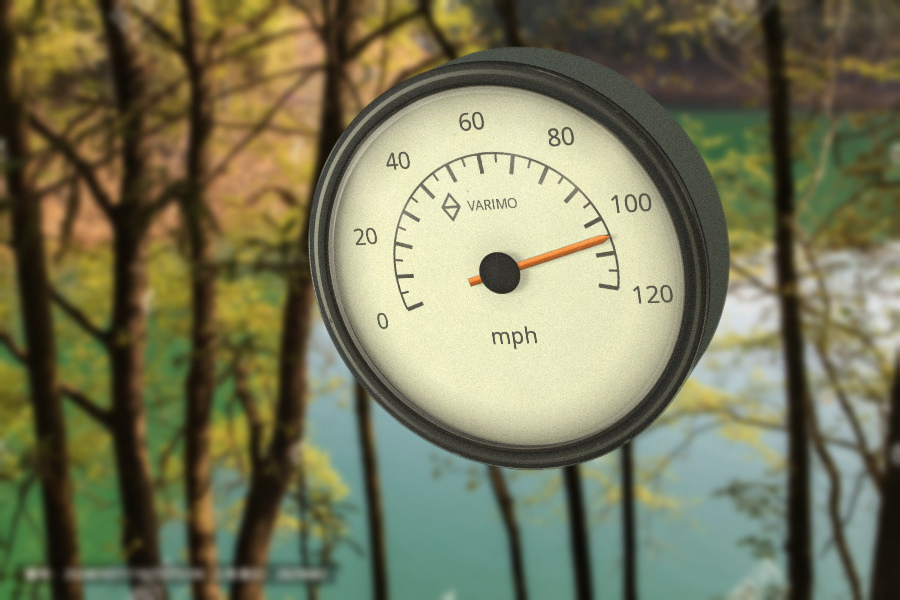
105 mph
